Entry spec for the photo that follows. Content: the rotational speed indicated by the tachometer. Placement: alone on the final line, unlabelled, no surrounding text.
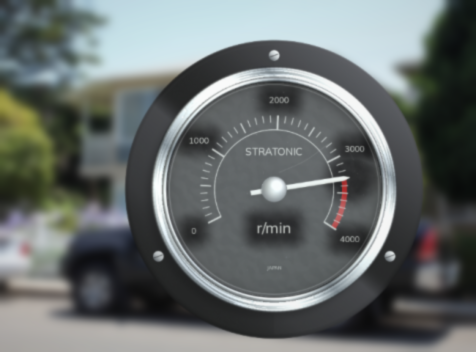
3300 rpm
